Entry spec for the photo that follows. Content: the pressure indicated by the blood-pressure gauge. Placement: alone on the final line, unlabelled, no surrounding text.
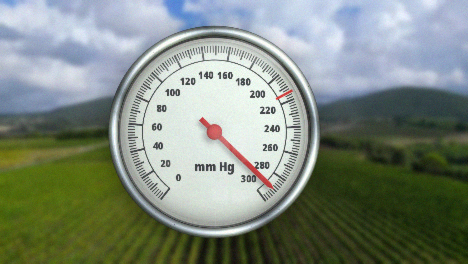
290 mmHg
